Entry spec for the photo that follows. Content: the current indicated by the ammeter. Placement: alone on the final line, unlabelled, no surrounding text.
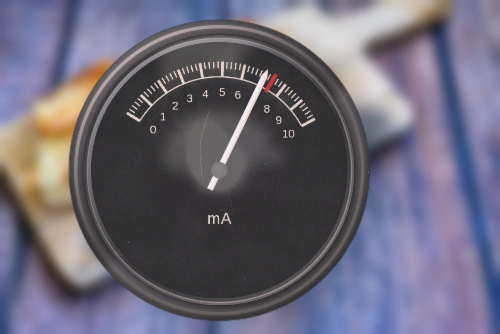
7 mA
